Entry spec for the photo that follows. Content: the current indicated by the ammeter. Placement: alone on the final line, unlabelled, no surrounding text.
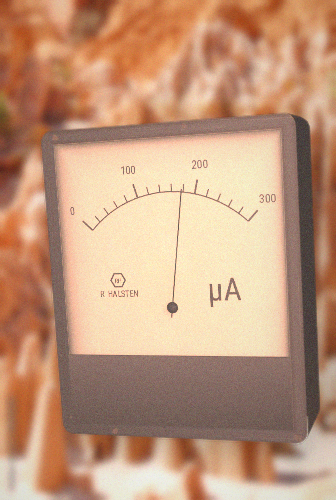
180 µA
